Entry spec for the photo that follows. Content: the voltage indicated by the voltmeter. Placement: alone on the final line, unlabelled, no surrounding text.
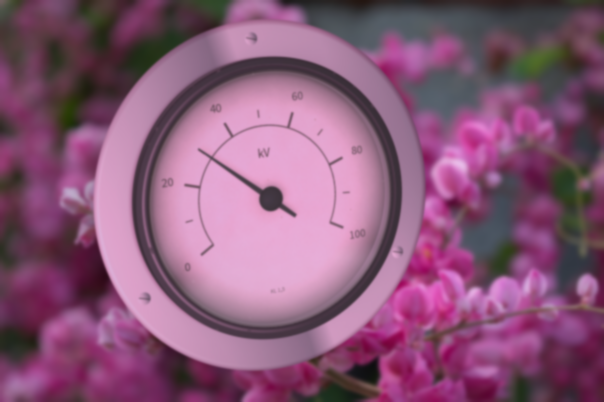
30 kV
